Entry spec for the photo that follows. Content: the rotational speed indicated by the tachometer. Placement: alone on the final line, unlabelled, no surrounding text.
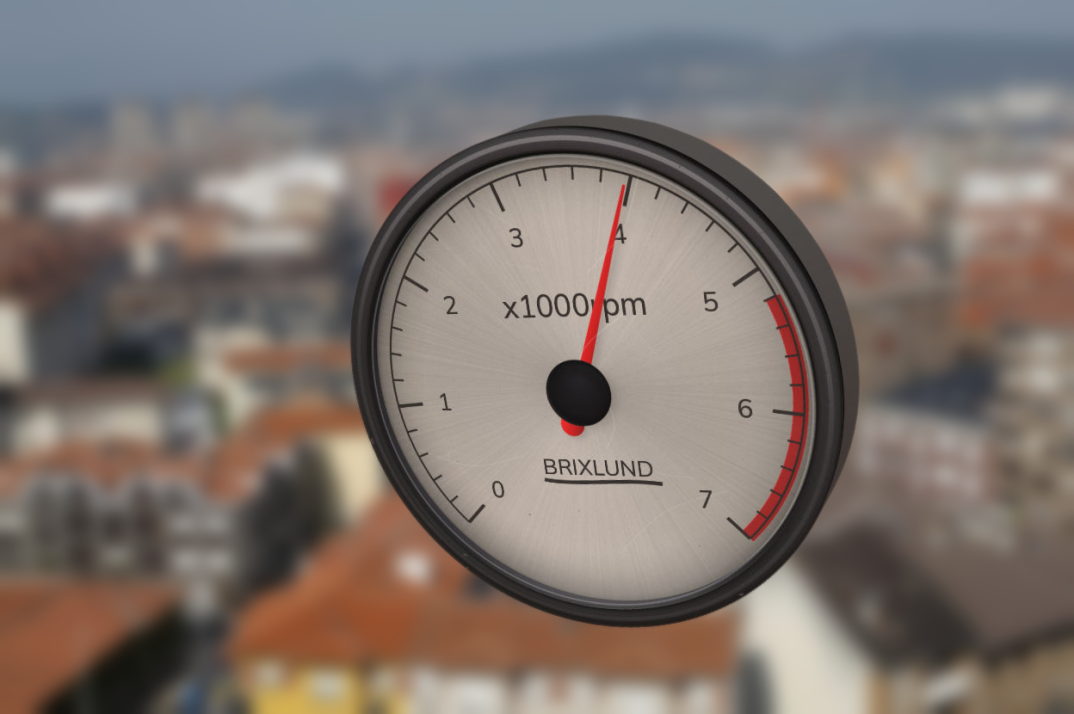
4000 rpm
